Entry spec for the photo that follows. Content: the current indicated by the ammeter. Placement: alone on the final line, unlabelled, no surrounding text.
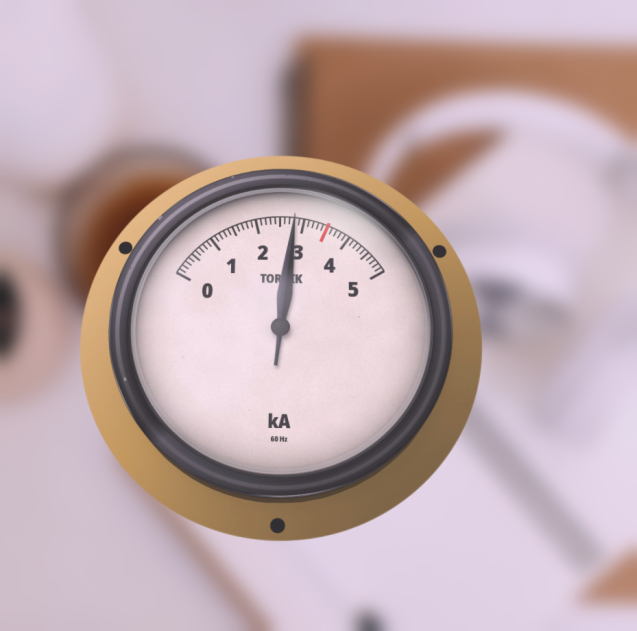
2.8 kA
